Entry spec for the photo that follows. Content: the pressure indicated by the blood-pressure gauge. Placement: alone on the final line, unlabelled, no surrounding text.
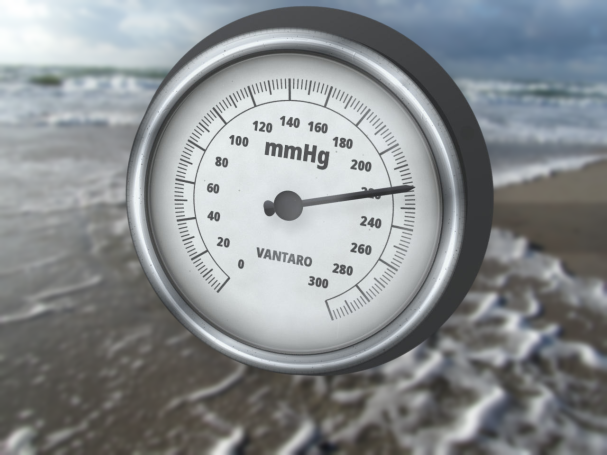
220 mmHg
